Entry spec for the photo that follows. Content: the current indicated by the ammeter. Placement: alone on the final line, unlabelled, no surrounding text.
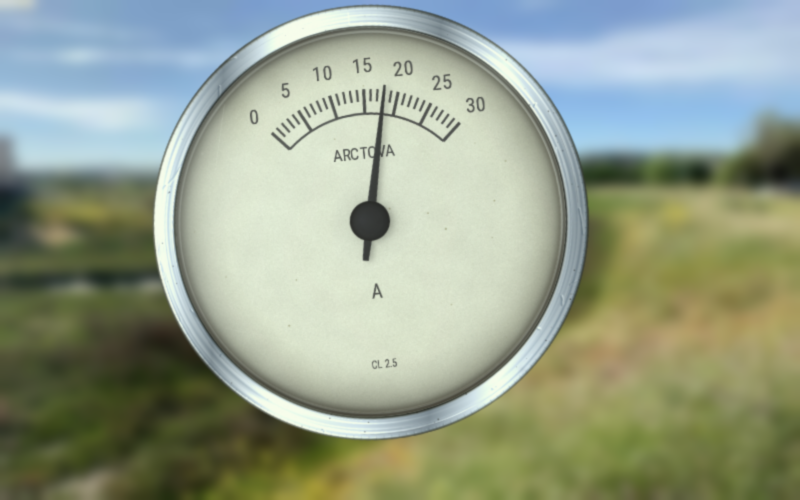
18 A
